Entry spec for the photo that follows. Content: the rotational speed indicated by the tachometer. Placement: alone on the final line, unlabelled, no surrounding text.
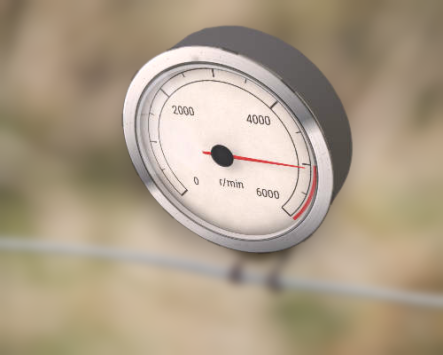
5000 rpm
